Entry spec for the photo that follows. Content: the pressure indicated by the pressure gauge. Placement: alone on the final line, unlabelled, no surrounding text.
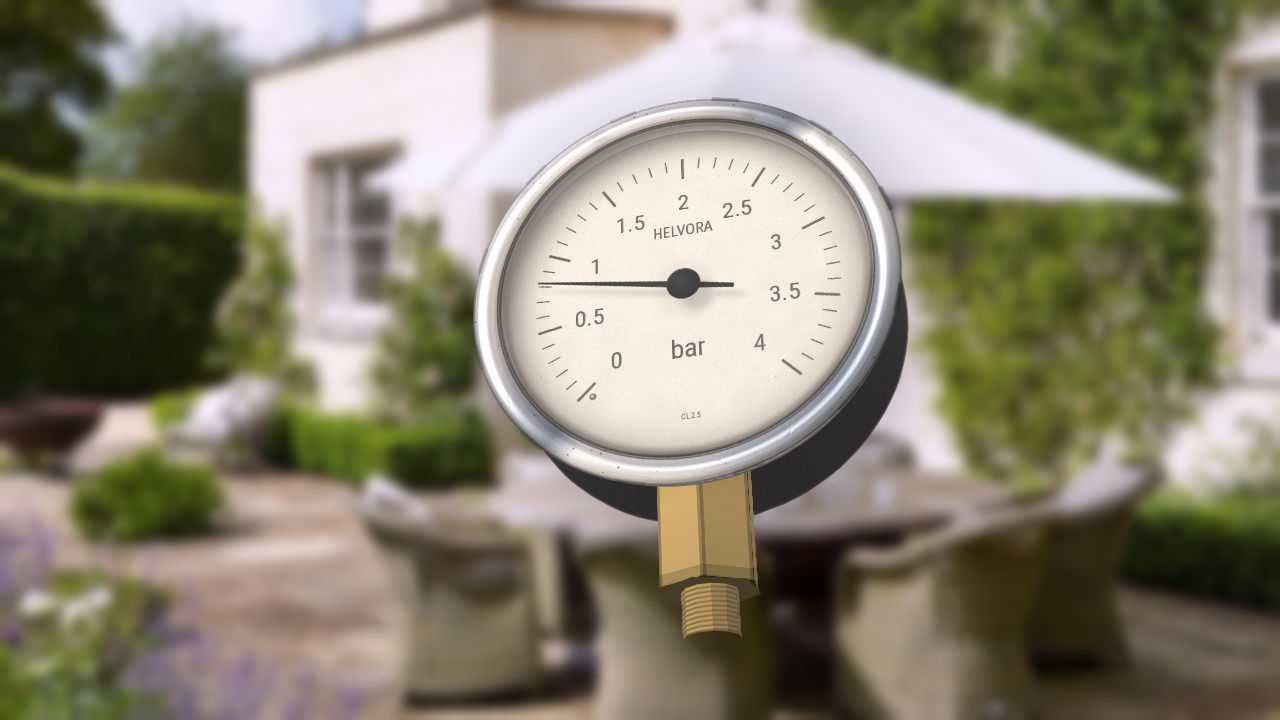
0.8 bar
